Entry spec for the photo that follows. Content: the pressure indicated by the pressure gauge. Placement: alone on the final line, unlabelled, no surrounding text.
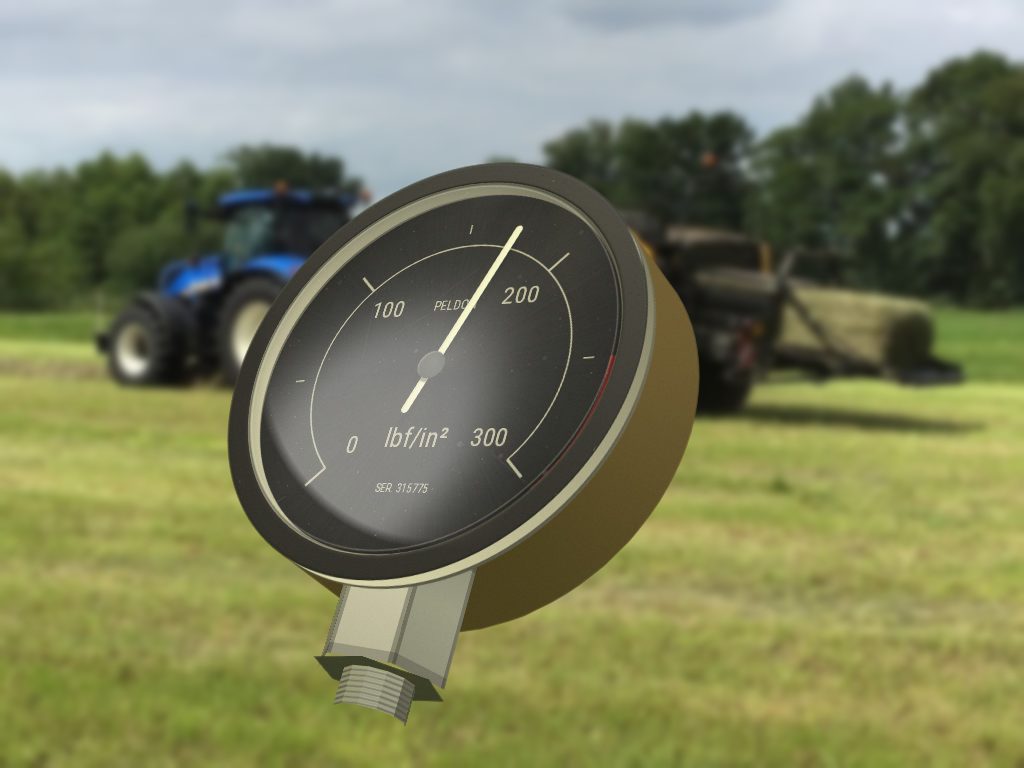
175 psi
